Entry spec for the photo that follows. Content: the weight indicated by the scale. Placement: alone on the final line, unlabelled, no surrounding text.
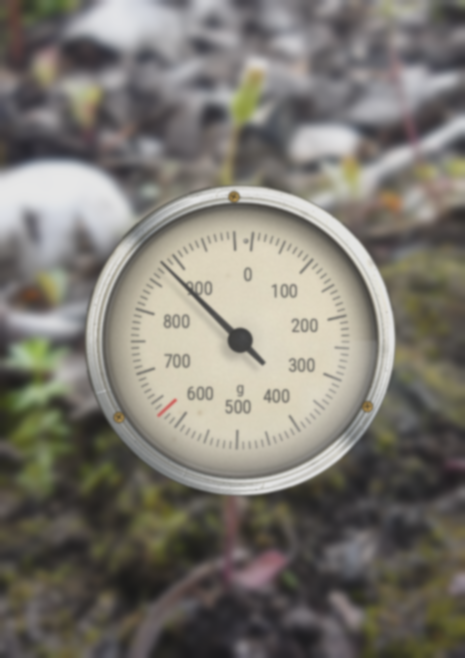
880 g
